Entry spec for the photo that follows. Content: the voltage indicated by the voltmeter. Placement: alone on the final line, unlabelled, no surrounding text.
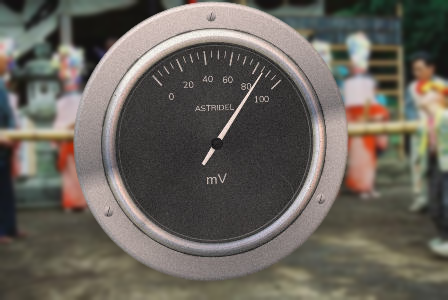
85 mV
